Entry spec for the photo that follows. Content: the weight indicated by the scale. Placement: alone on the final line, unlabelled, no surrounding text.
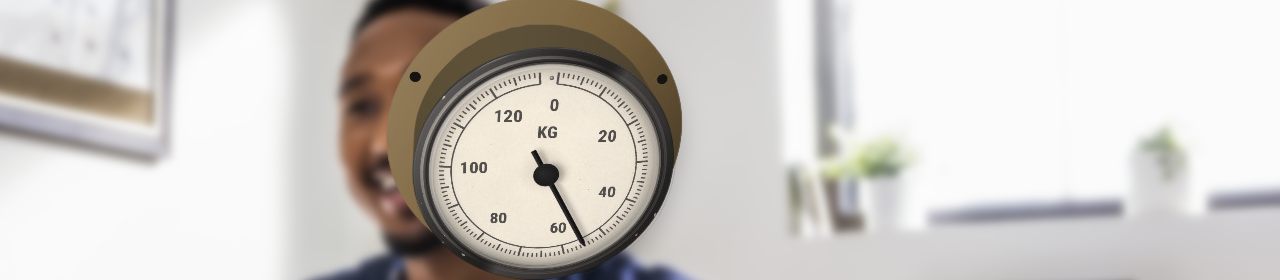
55 kg
